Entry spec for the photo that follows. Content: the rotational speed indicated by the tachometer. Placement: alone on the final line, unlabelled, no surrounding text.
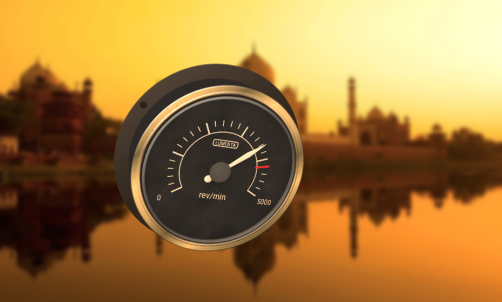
3600 rpm
